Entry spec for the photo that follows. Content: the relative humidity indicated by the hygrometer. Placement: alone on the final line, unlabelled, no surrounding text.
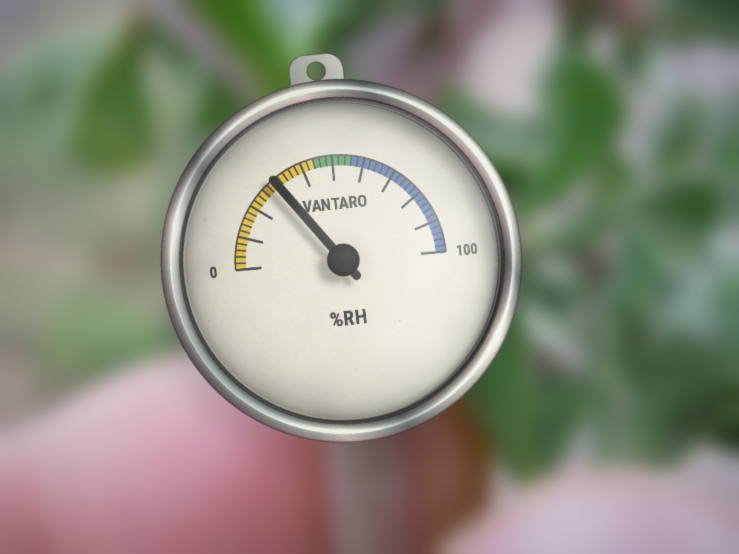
30 %
